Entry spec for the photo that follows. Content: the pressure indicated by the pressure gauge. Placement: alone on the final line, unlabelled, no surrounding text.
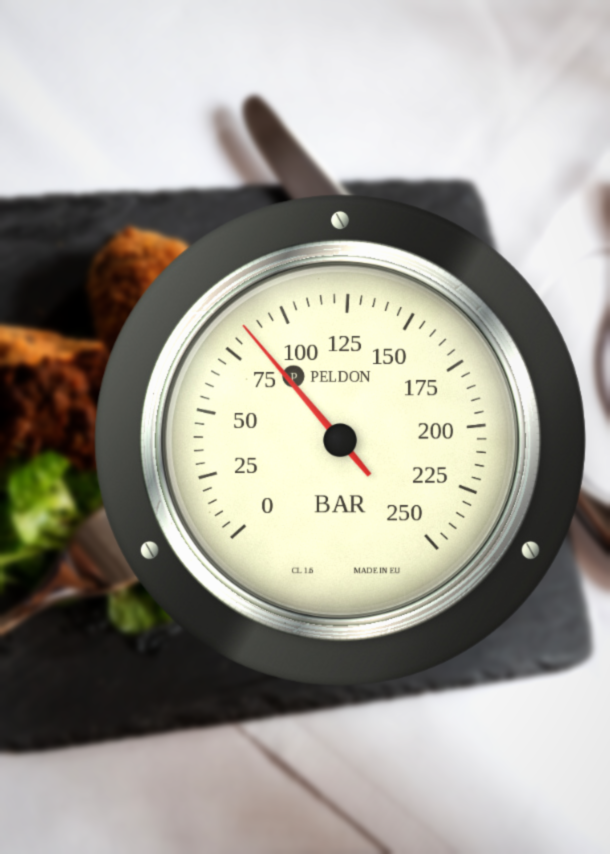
85 bar
